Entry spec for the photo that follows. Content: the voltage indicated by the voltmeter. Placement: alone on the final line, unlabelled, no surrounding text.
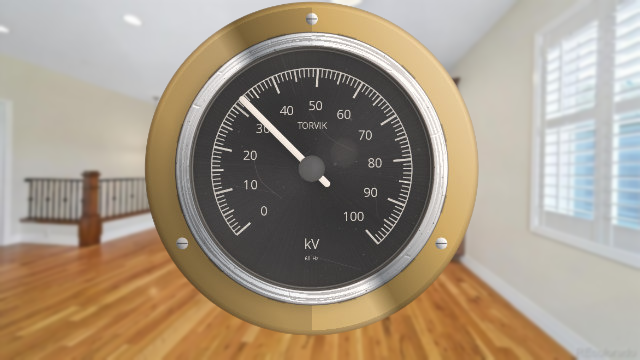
32 kV
